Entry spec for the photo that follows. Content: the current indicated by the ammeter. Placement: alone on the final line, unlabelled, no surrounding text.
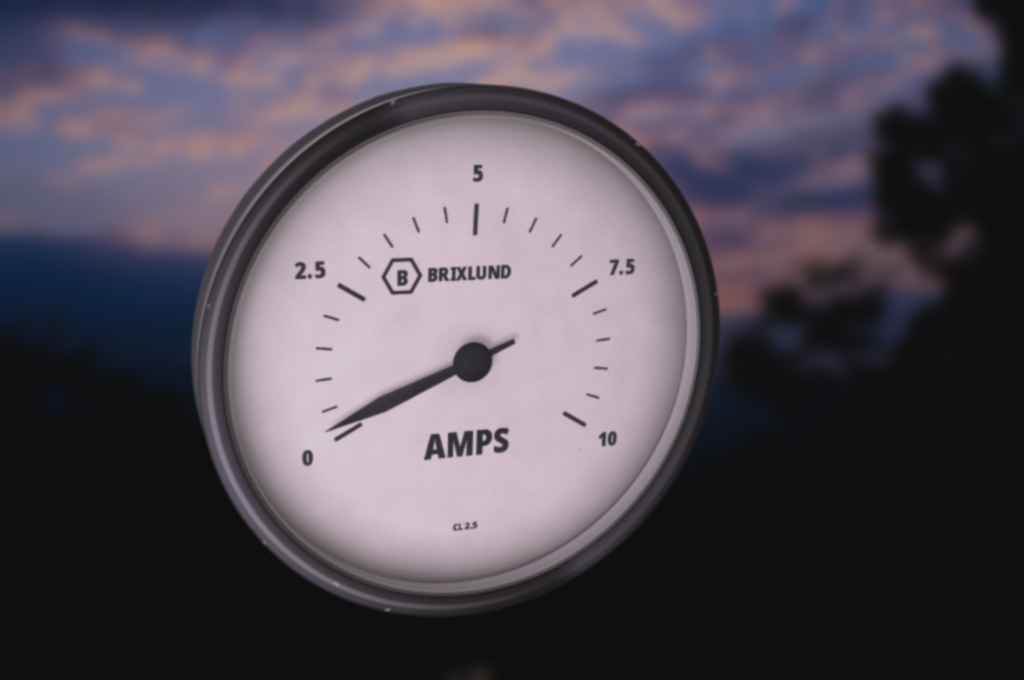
0.25 A
